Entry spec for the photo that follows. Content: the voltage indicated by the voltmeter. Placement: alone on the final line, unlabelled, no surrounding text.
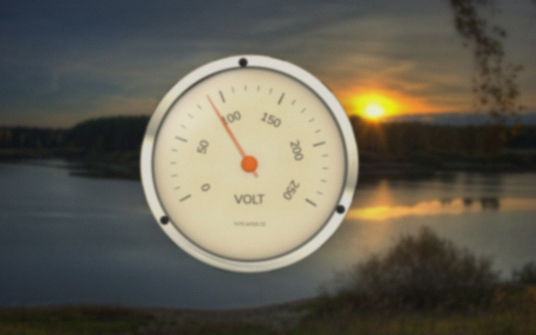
90 V
